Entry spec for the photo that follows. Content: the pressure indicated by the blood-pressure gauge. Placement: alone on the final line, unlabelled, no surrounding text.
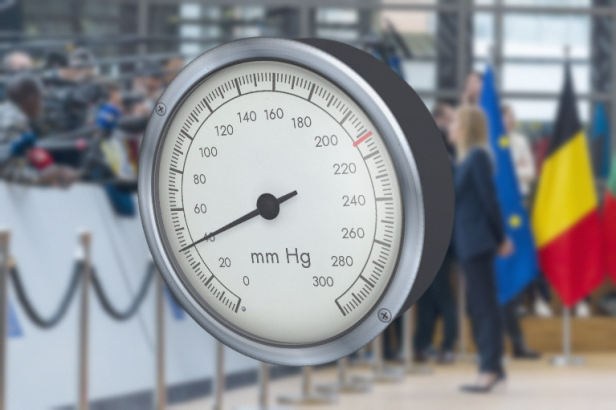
40 mmHg
